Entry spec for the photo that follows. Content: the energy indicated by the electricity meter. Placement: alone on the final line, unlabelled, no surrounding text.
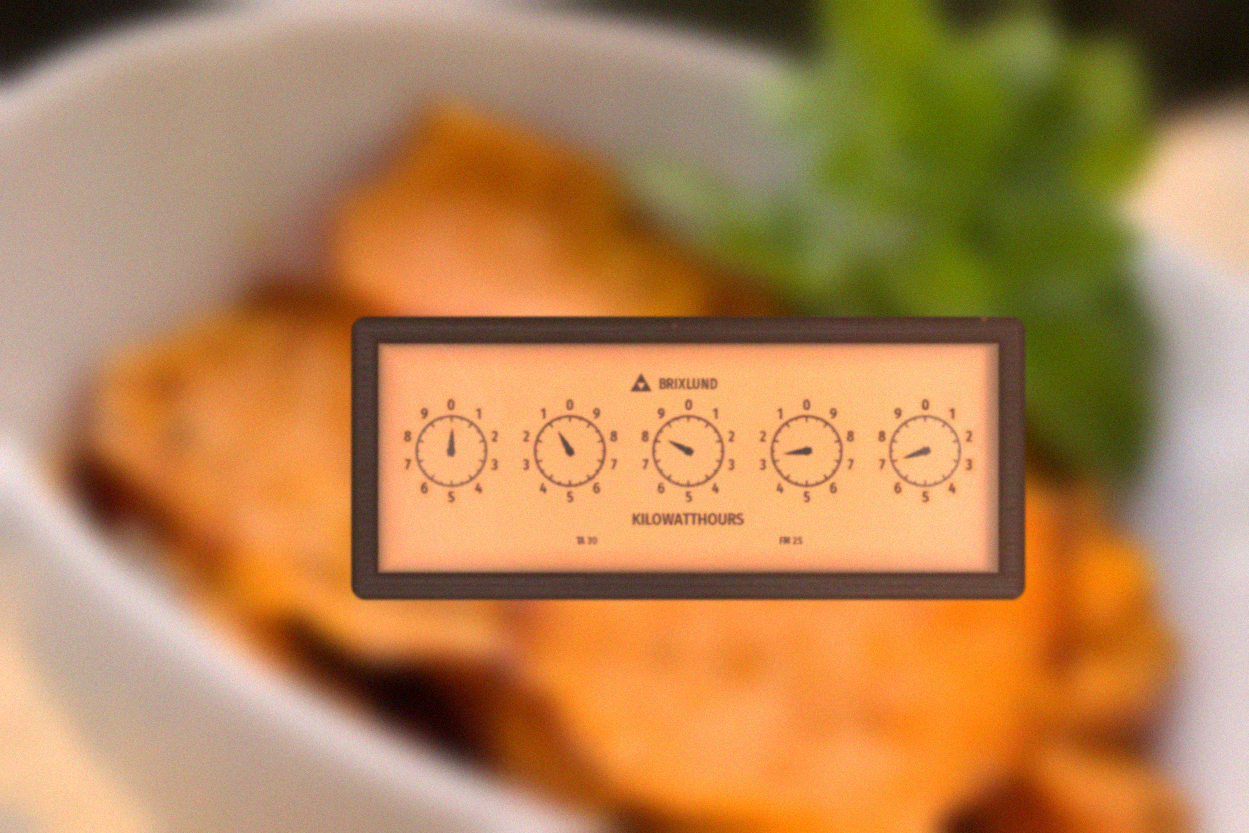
827 kWh
